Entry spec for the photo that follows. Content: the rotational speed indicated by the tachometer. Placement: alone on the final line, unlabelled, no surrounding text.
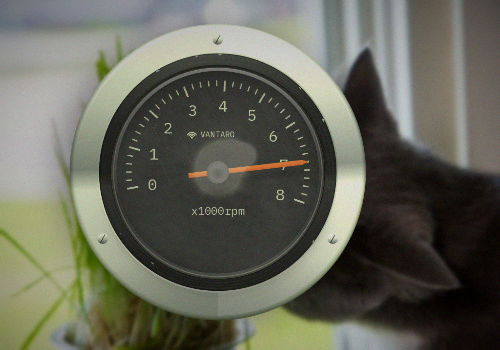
7000 rpm
